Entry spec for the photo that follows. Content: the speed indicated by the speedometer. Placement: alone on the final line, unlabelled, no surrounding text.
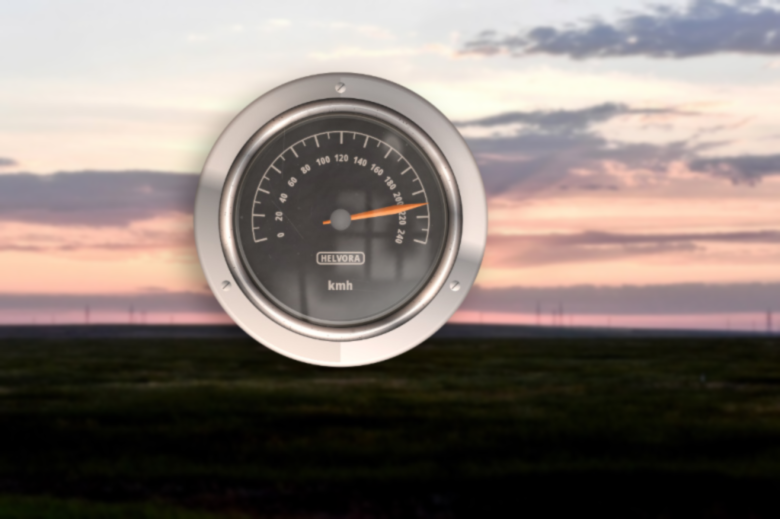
210 km/h
